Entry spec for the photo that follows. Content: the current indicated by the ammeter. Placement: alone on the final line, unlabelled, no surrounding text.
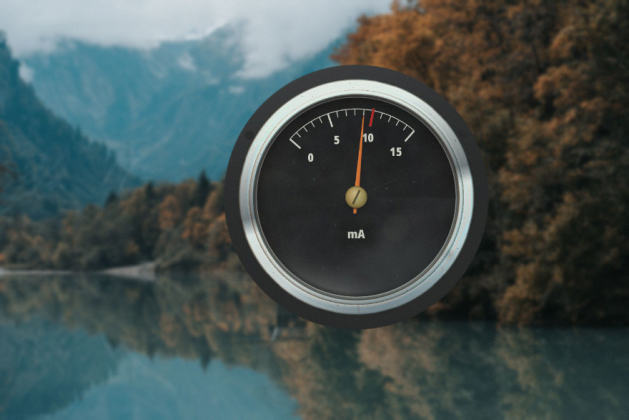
9 mA
